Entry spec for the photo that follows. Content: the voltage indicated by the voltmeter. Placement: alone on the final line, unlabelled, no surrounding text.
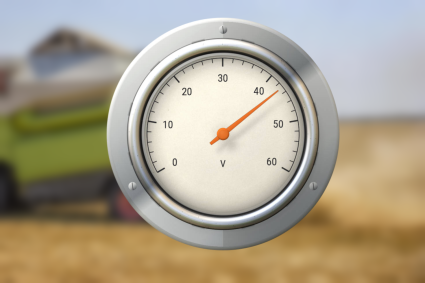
43 V
